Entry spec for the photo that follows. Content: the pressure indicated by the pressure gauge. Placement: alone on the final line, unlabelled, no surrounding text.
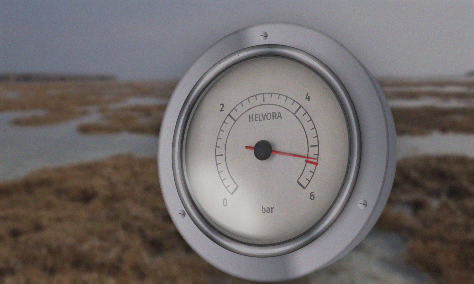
5.3 bar
